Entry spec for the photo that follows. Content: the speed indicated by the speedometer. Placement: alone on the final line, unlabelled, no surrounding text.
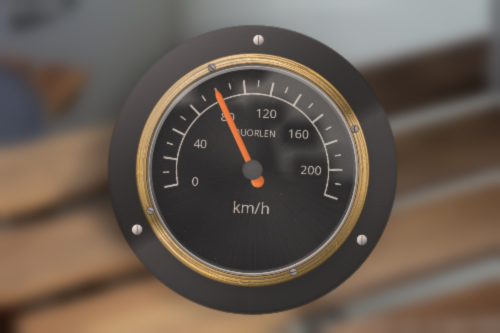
80 km/h
